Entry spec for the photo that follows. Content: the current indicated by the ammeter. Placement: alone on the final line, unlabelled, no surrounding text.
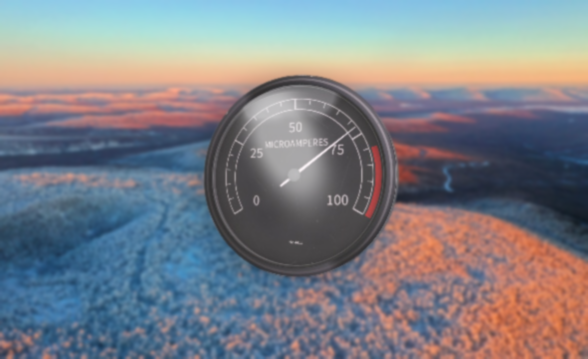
72.5 µA
